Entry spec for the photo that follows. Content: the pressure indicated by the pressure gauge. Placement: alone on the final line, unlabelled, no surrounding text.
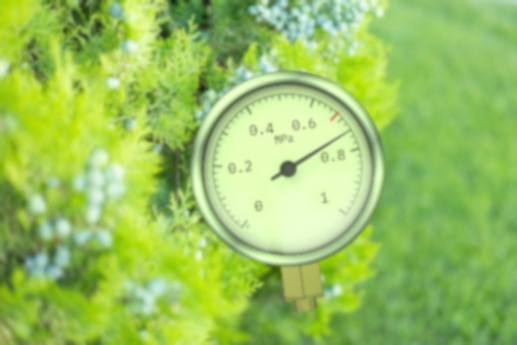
0.74 MPa
